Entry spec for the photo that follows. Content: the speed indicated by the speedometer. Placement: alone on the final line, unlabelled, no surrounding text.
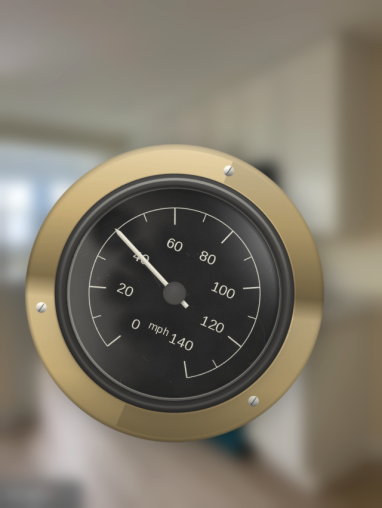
40 mph
